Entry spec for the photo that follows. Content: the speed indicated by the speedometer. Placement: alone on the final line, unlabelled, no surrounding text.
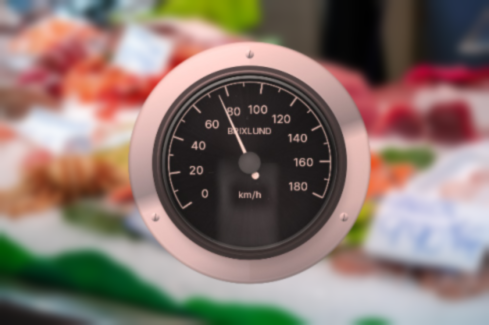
75 km/h
